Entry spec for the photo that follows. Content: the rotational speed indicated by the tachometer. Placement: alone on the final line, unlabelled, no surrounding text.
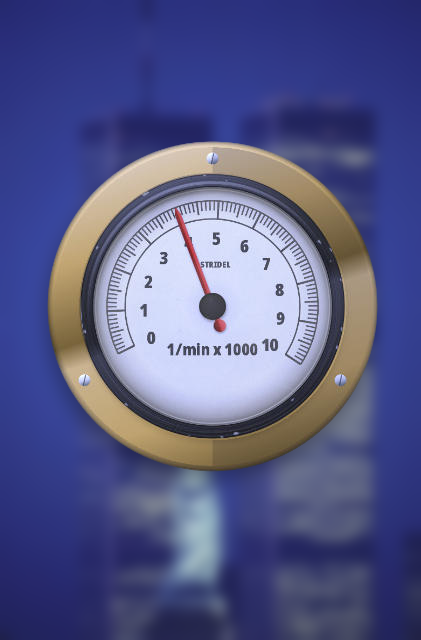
4000 rpm
